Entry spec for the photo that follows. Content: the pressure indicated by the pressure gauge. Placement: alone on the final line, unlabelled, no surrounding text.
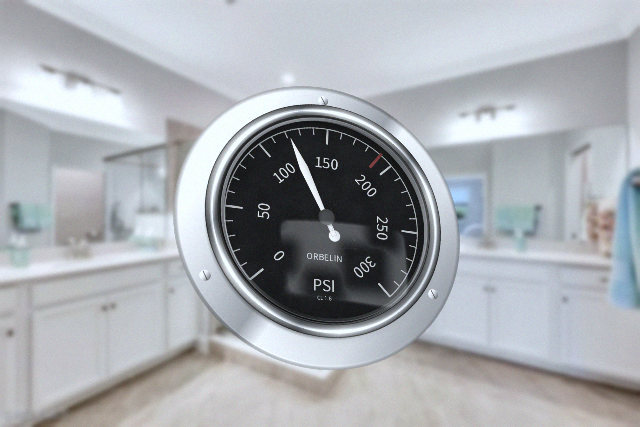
120 psi
